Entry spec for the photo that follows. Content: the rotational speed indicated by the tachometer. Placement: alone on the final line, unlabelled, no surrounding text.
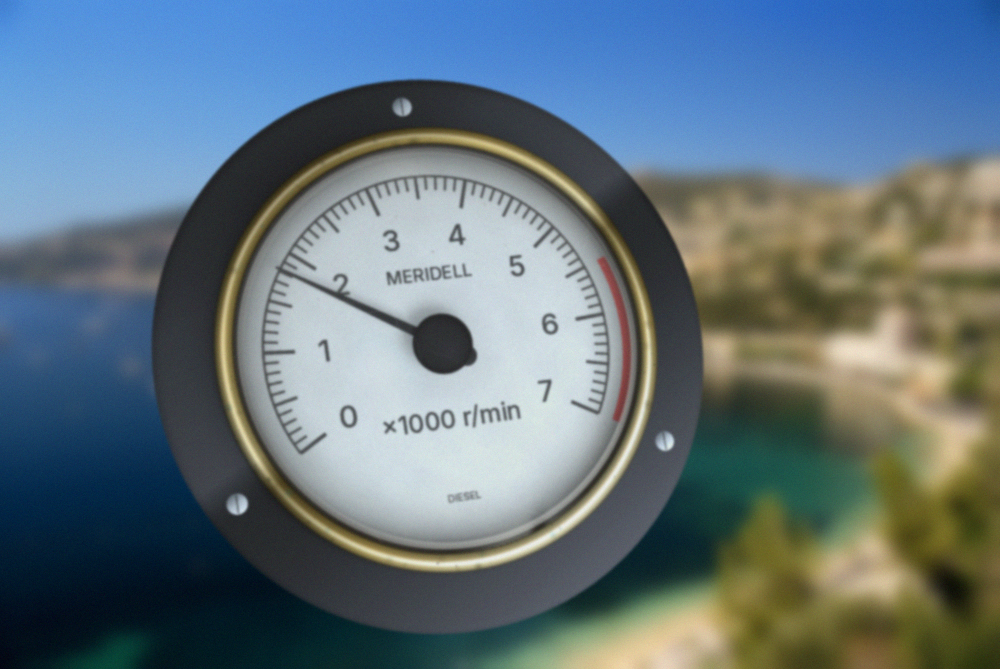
1800 rpm
